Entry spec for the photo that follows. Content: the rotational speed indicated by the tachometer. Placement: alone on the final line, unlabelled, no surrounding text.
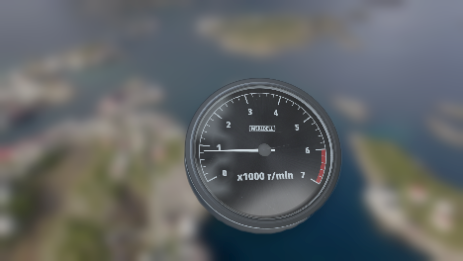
800 rpm
